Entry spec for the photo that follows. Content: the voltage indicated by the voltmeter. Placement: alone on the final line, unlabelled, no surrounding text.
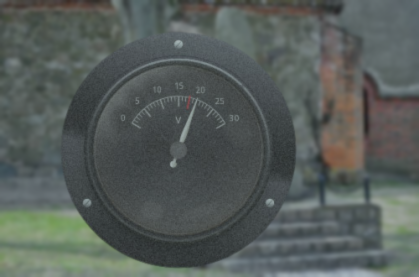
20 V
